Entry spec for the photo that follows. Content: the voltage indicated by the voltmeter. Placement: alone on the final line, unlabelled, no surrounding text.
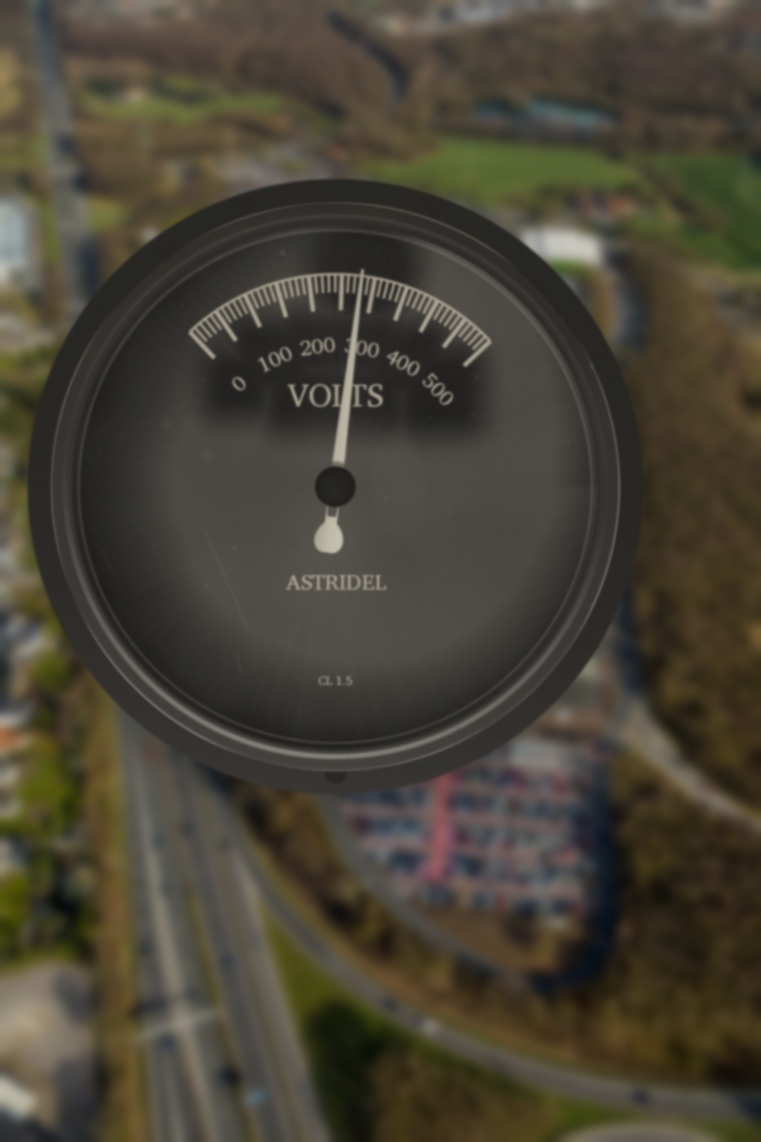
280 V
